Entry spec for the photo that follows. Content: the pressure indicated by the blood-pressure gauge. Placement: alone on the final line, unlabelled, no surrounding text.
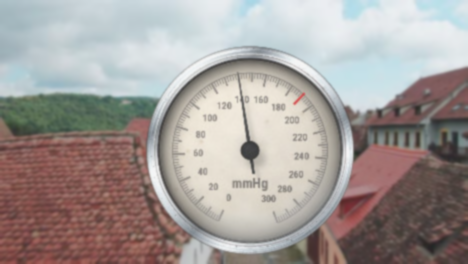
140 mmHg
